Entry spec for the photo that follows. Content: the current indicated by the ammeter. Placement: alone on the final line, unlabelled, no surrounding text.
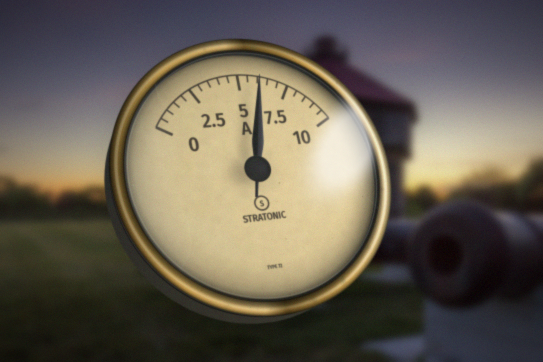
6 A
